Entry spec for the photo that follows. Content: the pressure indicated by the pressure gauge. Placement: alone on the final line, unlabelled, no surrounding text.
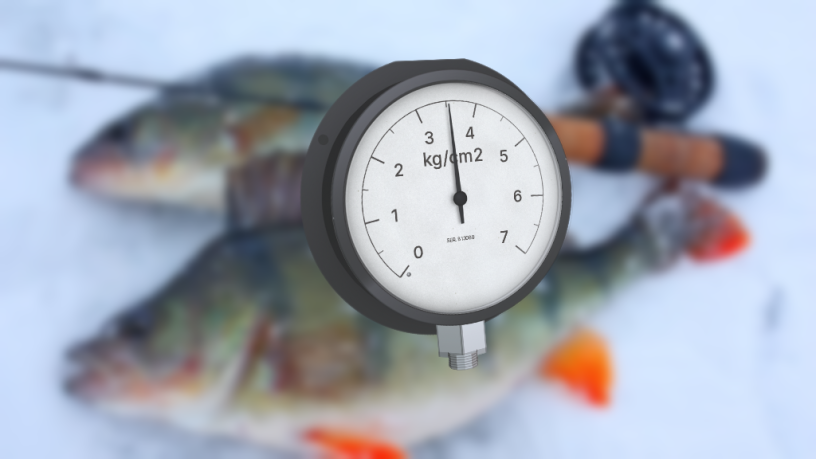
3.5 kg/cm²
